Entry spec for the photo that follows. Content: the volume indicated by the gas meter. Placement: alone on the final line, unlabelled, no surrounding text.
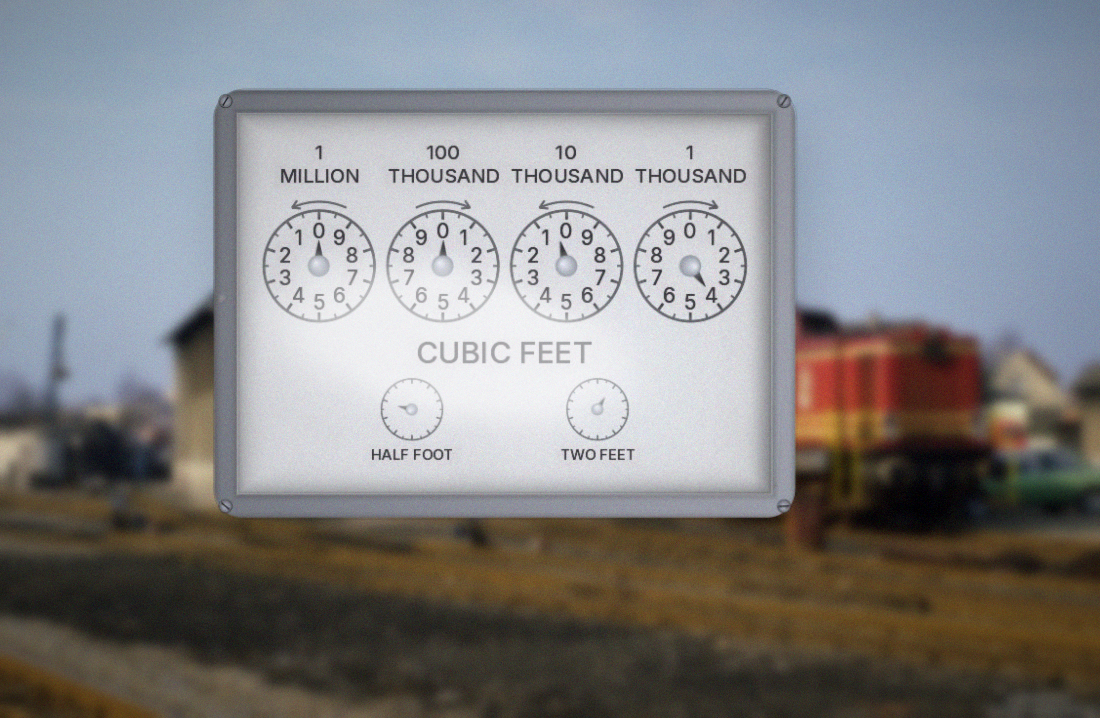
400 ft³
